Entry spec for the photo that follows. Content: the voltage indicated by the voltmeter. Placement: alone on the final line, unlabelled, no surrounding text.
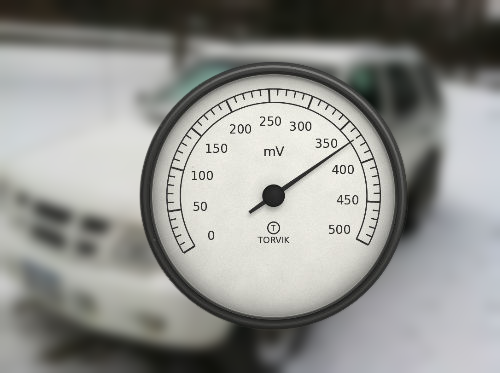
370 mV
